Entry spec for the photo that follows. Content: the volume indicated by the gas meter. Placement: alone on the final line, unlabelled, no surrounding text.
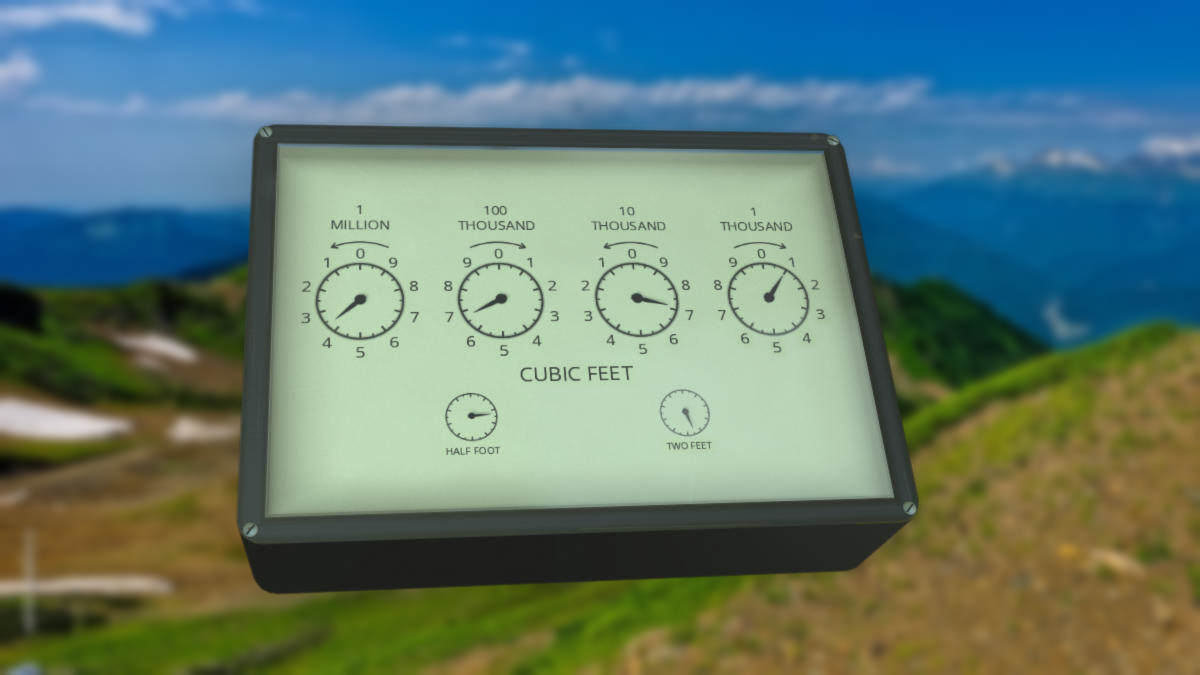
367100 ft³
